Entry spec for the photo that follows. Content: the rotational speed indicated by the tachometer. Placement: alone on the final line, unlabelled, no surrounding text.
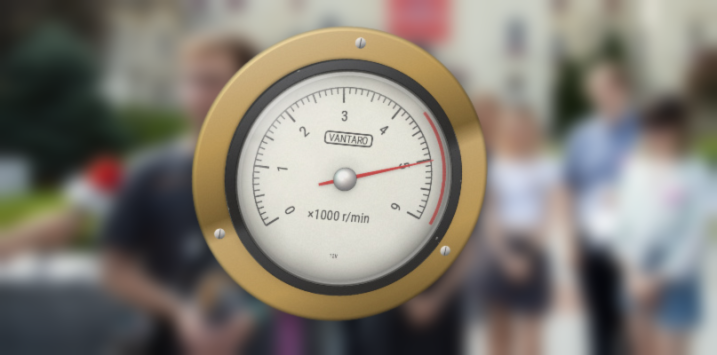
5000 rpm
